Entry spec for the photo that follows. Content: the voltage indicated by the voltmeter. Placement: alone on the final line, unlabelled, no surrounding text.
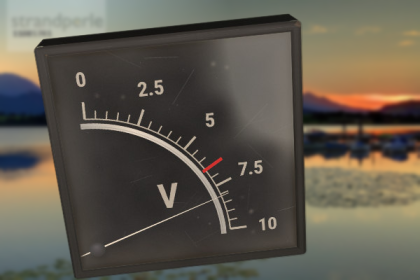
8 V
